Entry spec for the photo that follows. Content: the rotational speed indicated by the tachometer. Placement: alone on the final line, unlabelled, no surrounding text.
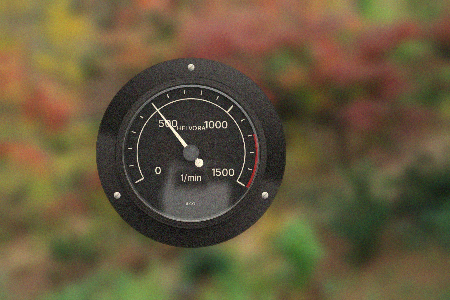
500 rpm
